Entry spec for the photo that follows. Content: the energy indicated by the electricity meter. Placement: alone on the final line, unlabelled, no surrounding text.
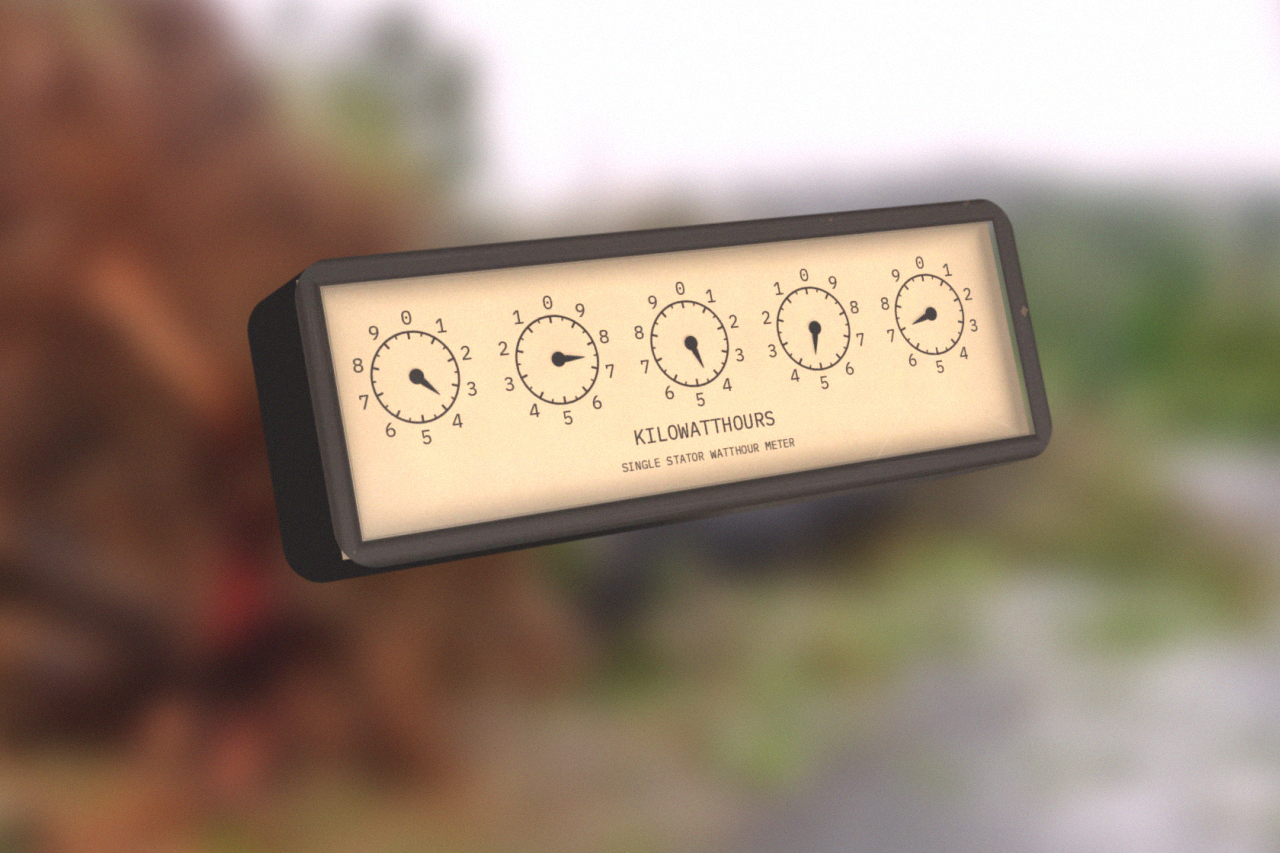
37447 kWh
